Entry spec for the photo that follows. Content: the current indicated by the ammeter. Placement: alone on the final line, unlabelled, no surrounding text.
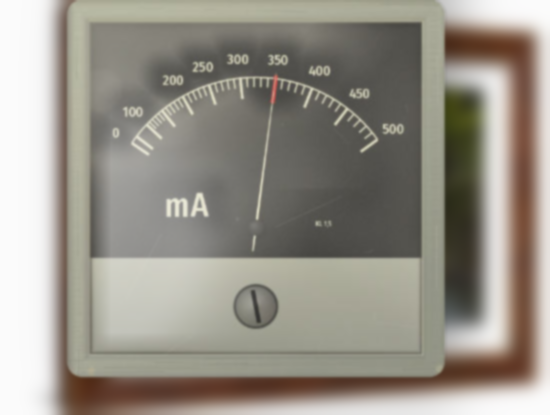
350 mA
